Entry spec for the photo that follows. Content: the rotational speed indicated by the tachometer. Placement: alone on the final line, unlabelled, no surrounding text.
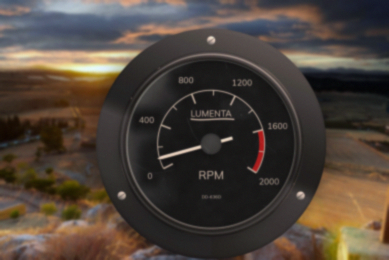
100 rpm
